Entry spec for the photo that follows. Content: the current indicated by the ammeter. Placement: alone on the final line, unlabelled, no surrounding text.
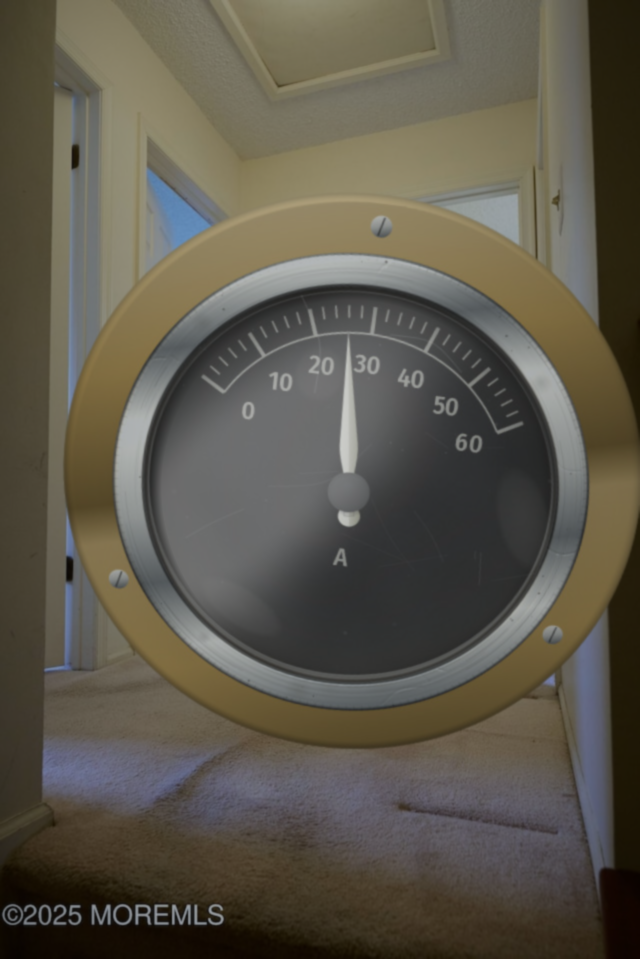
26 A
